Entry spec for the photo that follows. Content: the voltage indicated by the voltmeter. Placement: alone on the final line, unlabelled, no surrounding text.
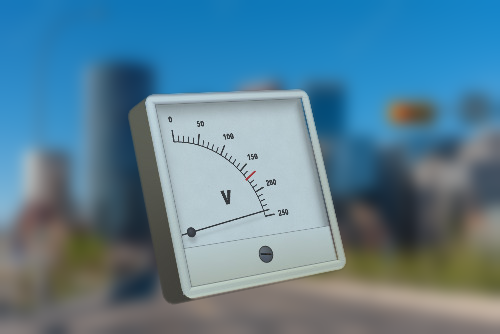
240 V
